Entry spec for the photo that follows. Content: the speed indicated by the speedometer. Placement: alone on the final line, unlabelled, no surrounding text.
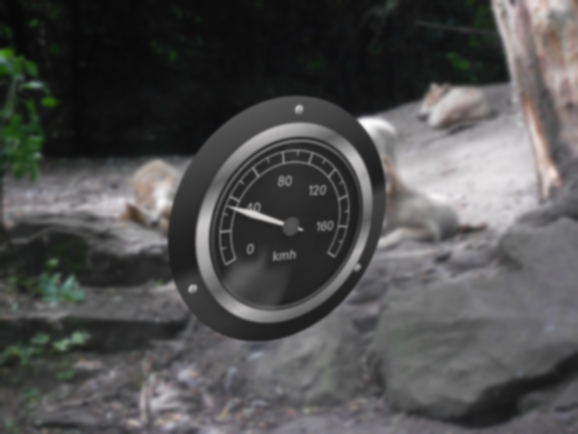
35 km/h
